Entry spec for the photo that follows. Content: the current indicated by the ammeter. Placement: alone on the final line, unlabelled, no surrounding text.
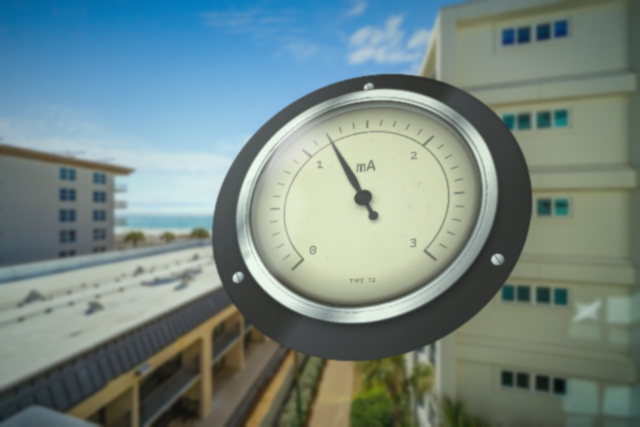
1.2 mA
